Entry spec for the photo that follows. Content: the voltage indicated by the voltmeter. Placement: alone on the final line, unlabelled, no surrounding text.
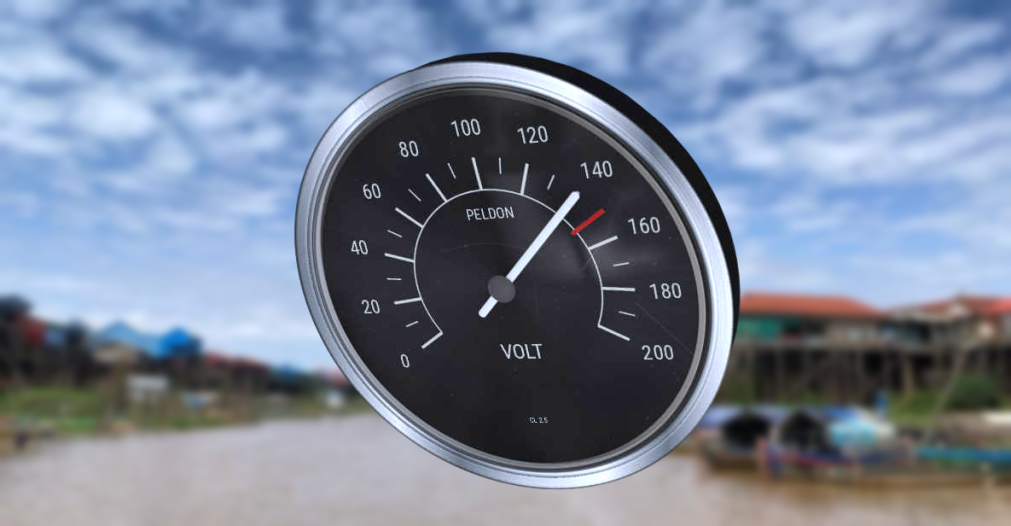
140 V
